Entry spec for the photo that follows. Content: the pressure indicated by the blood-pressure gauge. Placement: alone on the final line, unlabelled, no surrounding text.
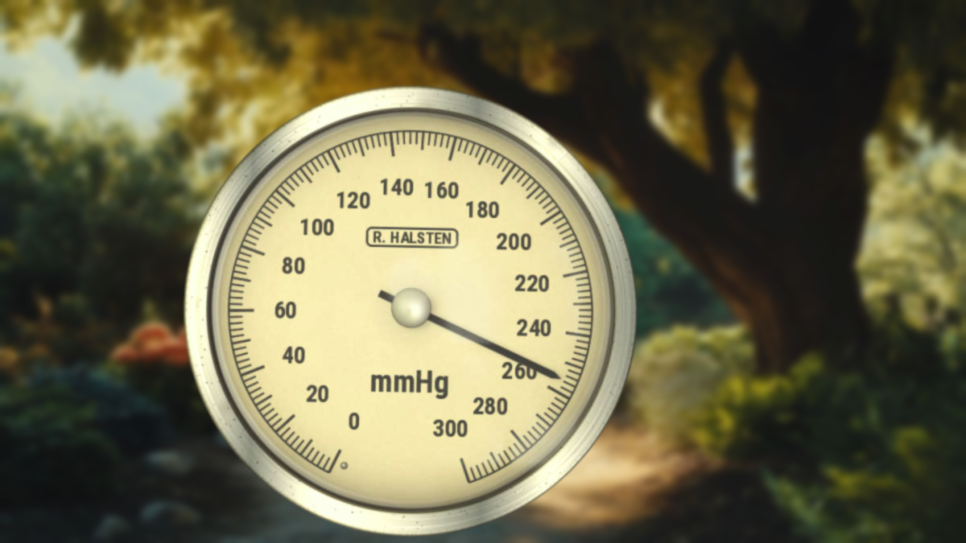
256 mmHg
